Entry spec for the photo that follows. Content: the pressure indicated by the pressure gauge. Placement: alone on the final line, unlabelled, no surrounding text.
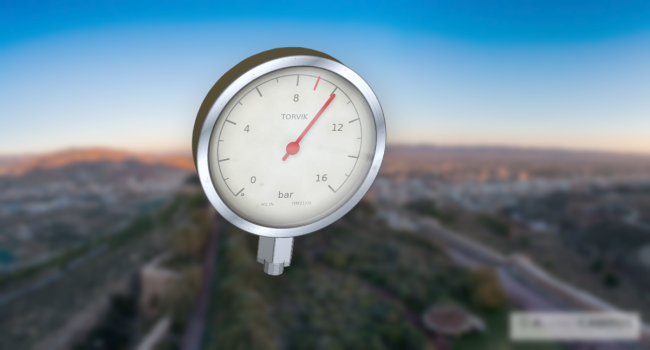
10 bar
